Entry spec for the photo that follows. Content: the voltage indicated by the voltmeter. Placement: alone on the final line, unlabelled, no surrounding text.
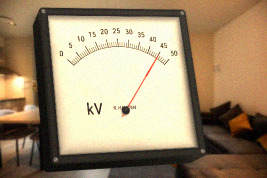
45 kV
